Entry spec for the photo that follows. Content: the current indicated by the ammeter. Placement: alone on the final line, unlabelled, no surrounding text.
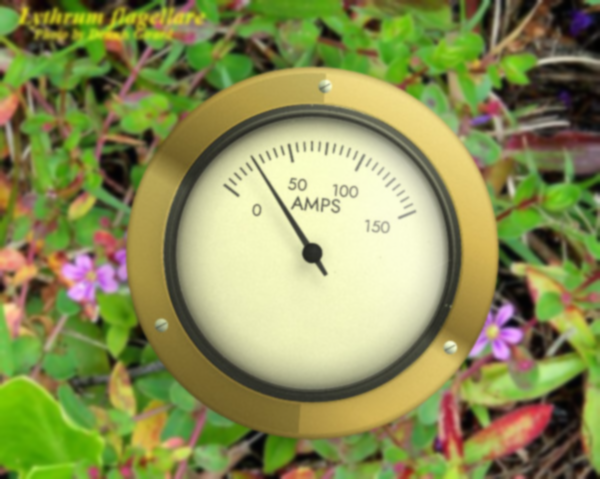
25 A
